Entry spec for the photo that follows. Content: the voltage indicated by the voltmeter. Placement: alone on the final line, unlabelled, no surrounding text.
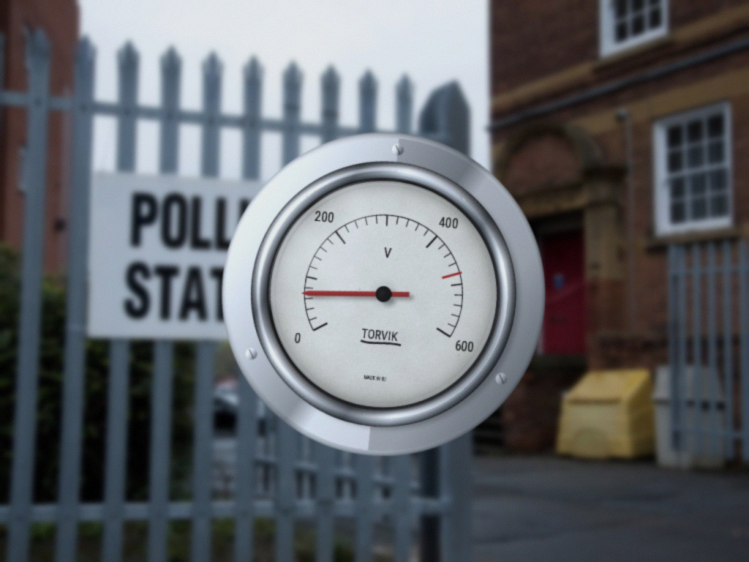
70 V
